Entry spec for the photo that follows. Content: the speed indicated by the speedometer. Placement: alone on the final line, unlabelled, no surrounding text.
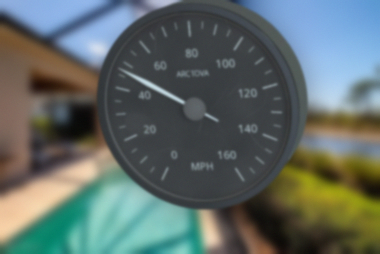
47.5 mph
